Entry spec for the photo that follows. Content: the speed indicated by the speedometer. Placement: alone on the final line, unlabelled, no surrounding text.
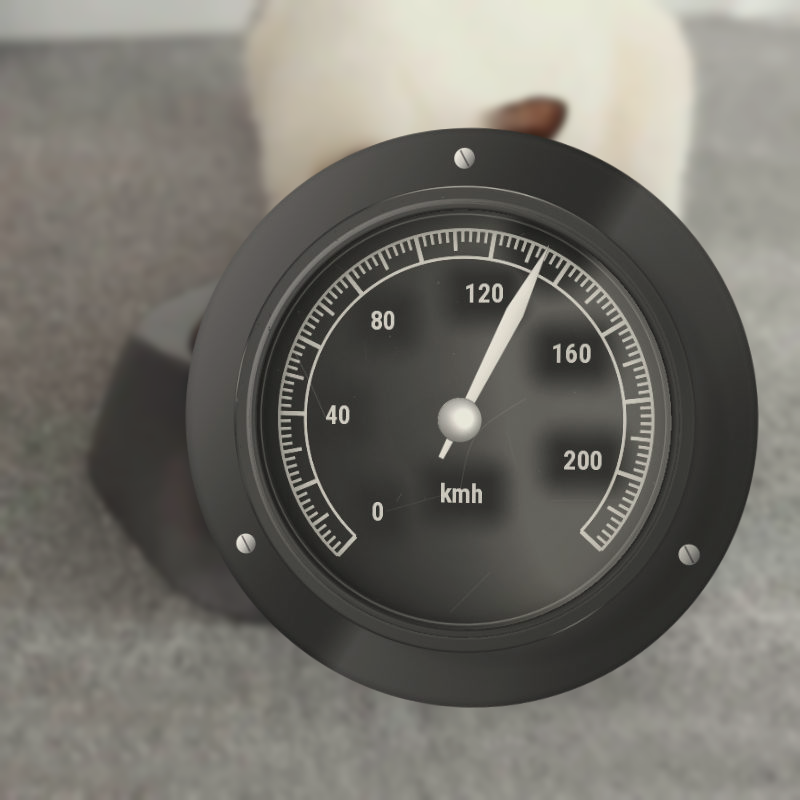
134 km/h
